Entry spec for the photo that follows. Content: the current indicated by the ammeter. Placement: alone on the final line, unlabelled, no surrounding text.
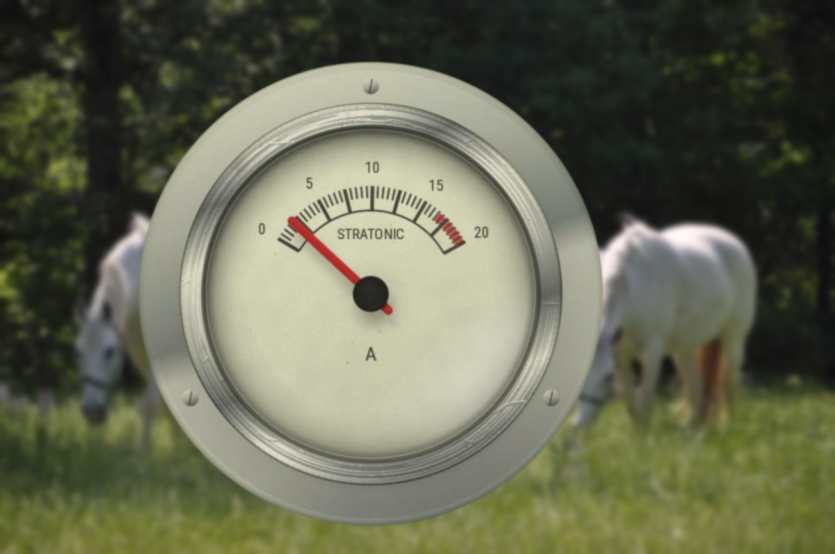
2 A
